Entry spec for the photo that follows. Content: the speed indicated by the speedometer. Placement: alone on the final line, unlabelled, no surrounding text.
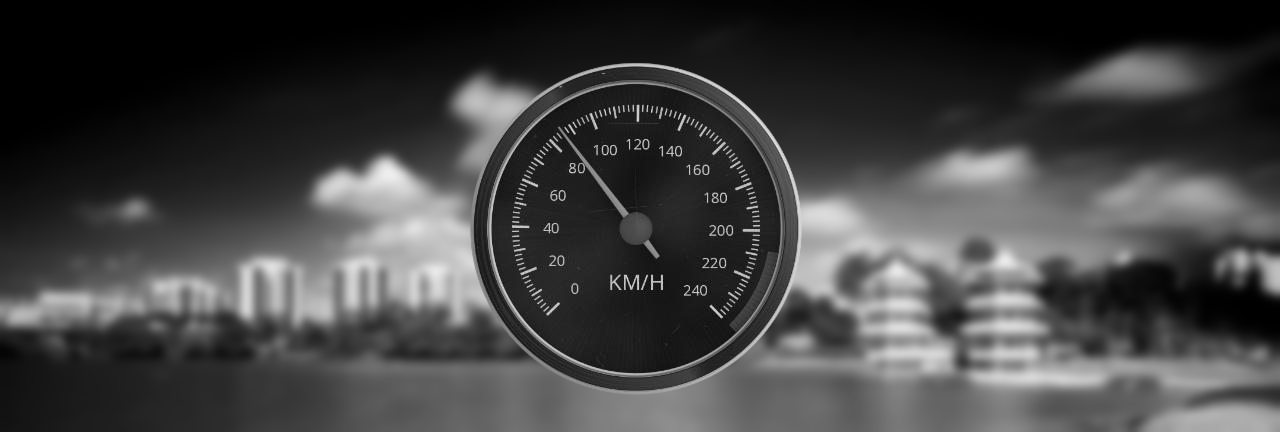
86 km/h
